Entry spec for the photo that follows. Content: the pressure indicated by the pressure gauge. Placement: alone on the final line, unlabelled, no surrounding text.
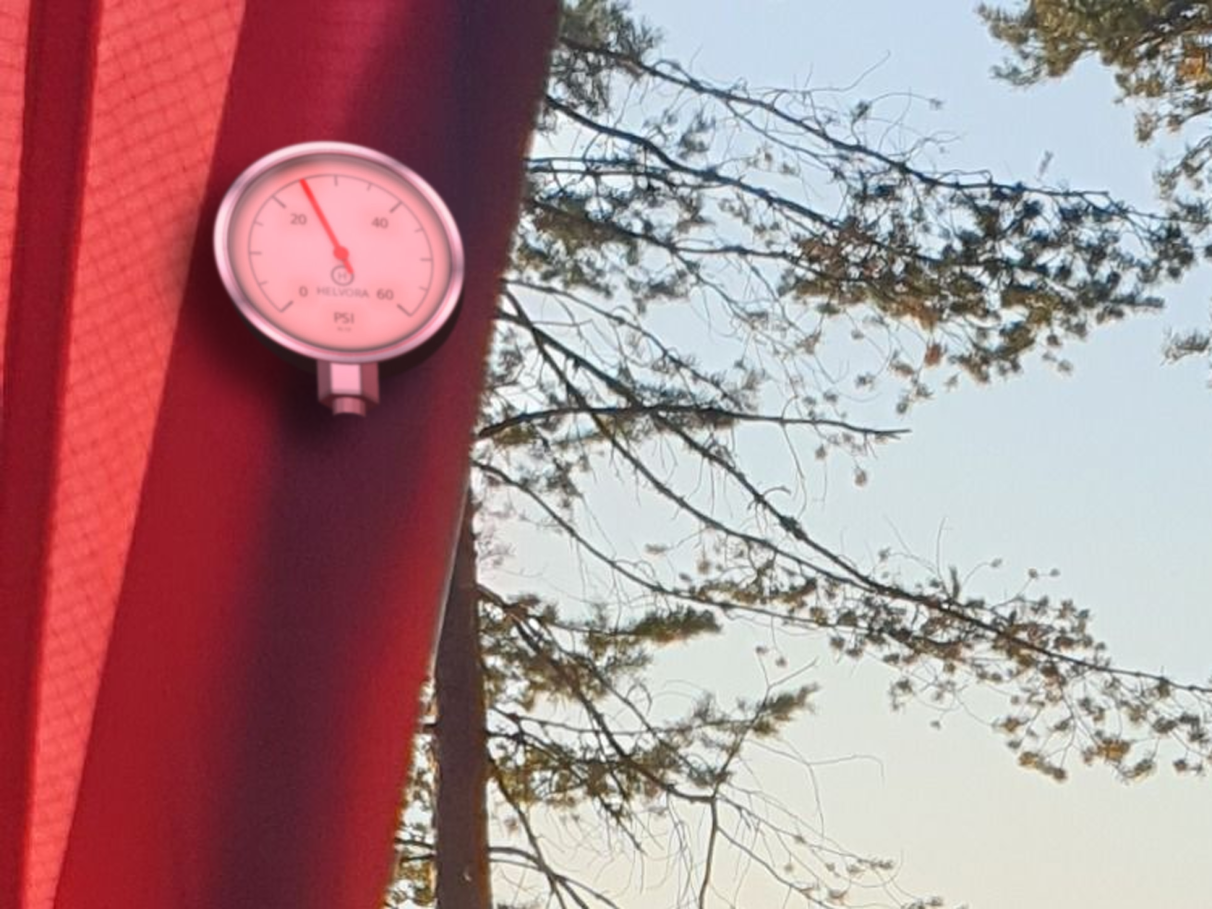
25 psi
